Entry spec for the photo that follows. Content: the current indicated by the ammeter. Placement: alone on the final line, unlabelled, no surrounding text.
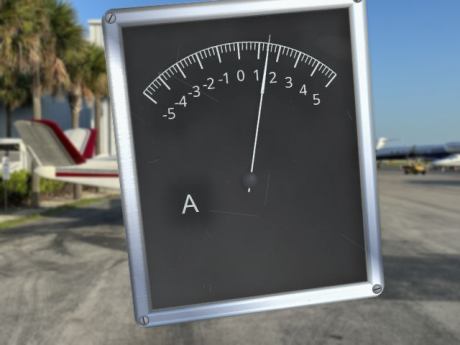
1.4 A
